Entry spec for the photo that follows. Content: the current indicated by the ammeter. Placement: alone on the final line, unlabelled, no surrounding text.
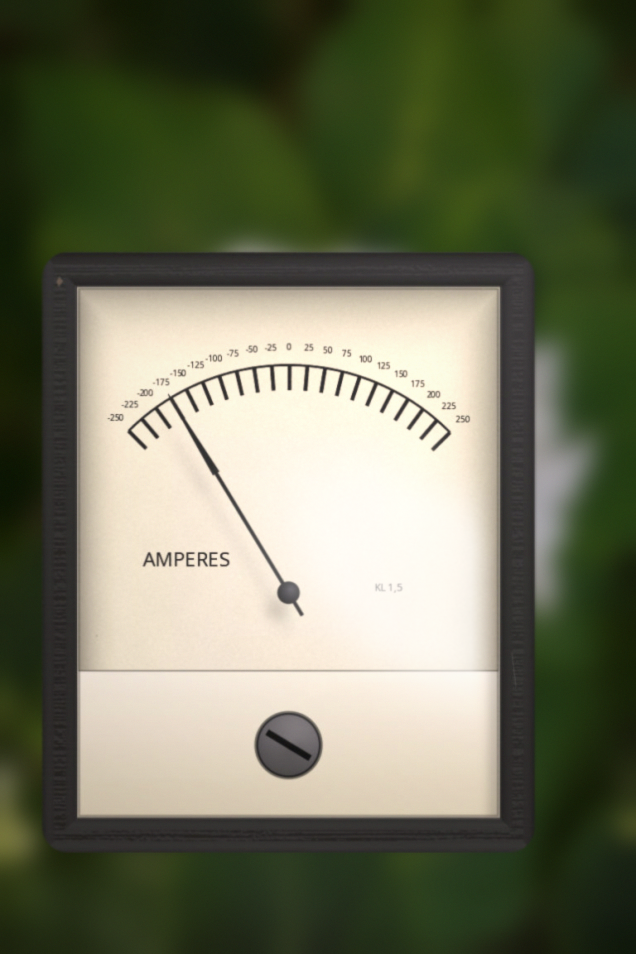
-175 A
